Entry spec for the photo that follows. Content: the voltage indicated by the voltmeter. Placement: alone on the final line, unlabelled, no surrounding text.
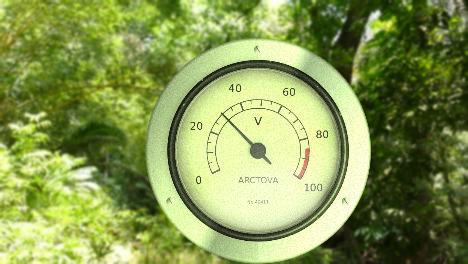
30 V
